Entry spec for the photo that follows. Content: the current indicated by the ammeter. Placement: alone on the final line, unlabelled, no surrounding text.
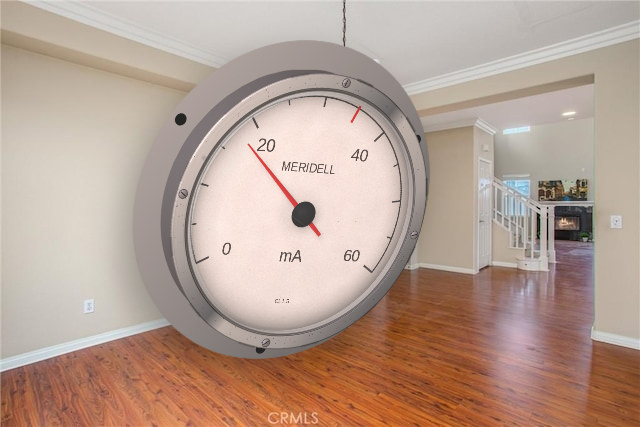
17.5 mA
